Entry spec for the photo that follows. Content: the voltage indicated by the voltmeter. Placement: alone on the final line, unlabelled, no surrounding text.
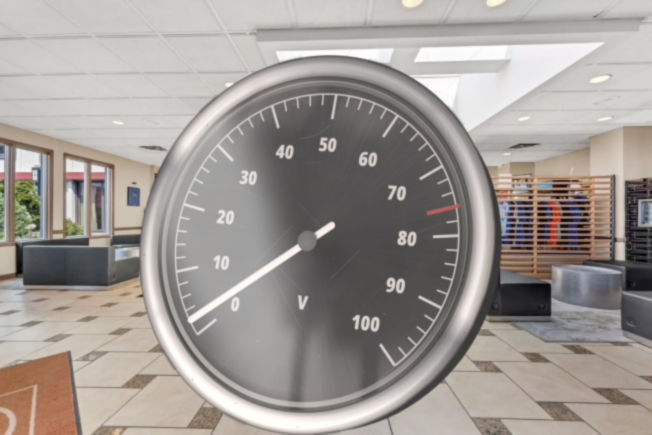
2 V
